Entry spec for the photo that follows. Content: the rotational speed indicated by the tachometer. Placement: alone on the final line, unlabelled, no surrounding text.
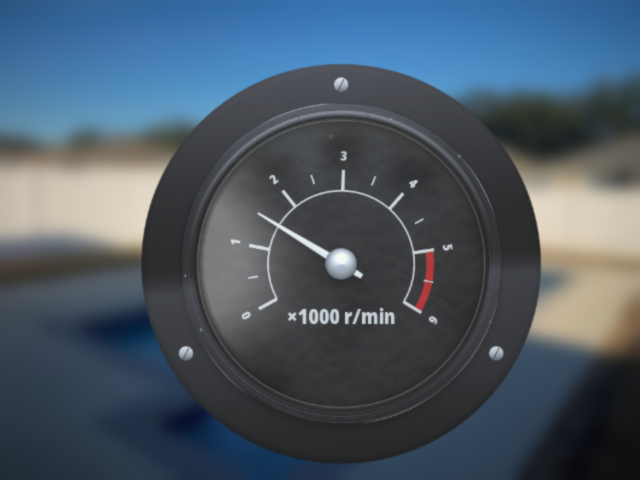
1500 rpm
